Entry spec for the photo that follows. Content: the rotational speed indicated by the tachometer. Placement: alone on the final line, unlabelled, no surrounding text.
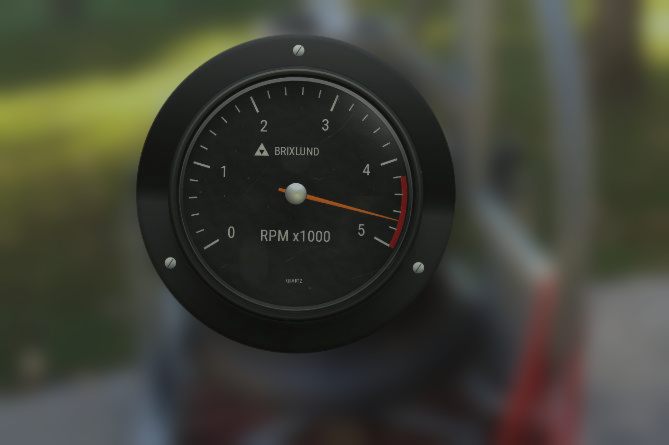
4700 rpm
